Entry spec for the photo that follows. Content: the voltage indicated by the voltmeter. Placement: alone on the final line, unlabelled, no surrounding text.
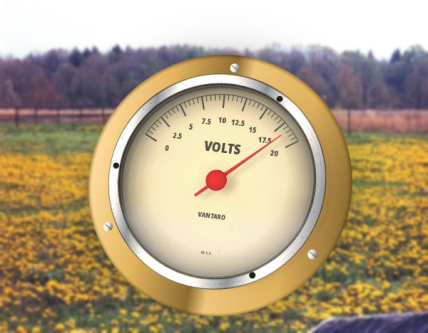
18.5 V
